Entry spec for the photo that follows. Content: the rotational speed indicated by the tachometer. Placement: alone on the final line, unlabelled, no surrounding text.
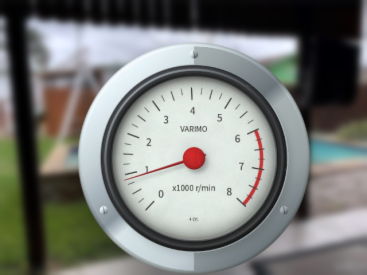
875 rpm
